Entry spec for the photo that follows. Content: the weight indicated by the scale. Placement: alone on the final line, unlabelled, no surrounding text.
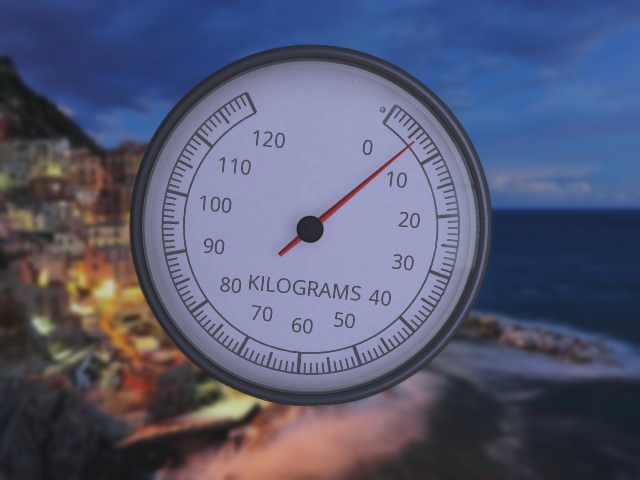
6 kg
